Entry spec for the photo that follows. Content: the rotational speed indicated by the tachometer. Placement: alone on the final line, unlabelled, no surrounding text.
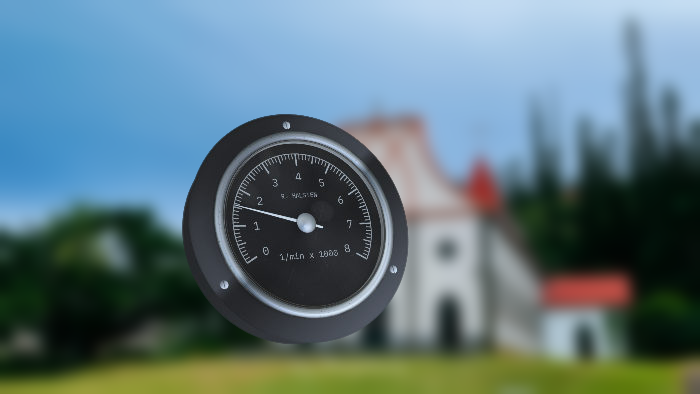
1500 rpm
